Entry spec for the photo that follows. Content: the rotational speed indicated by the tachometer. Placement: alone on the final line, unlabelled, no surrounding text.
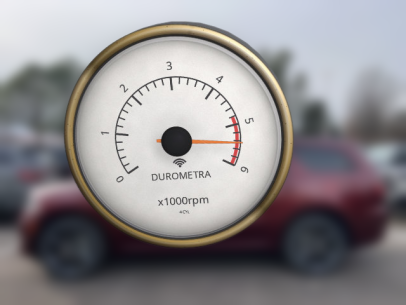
5400 rpm
